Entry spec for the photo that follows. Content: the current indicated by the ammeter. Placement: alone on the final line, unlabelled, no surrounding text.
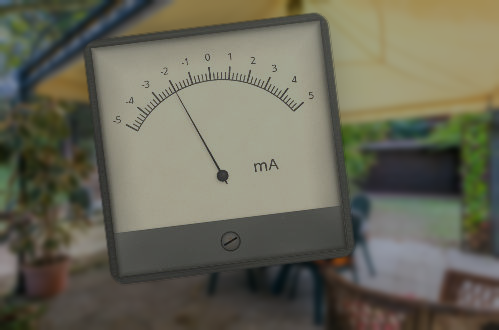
-2 mA
